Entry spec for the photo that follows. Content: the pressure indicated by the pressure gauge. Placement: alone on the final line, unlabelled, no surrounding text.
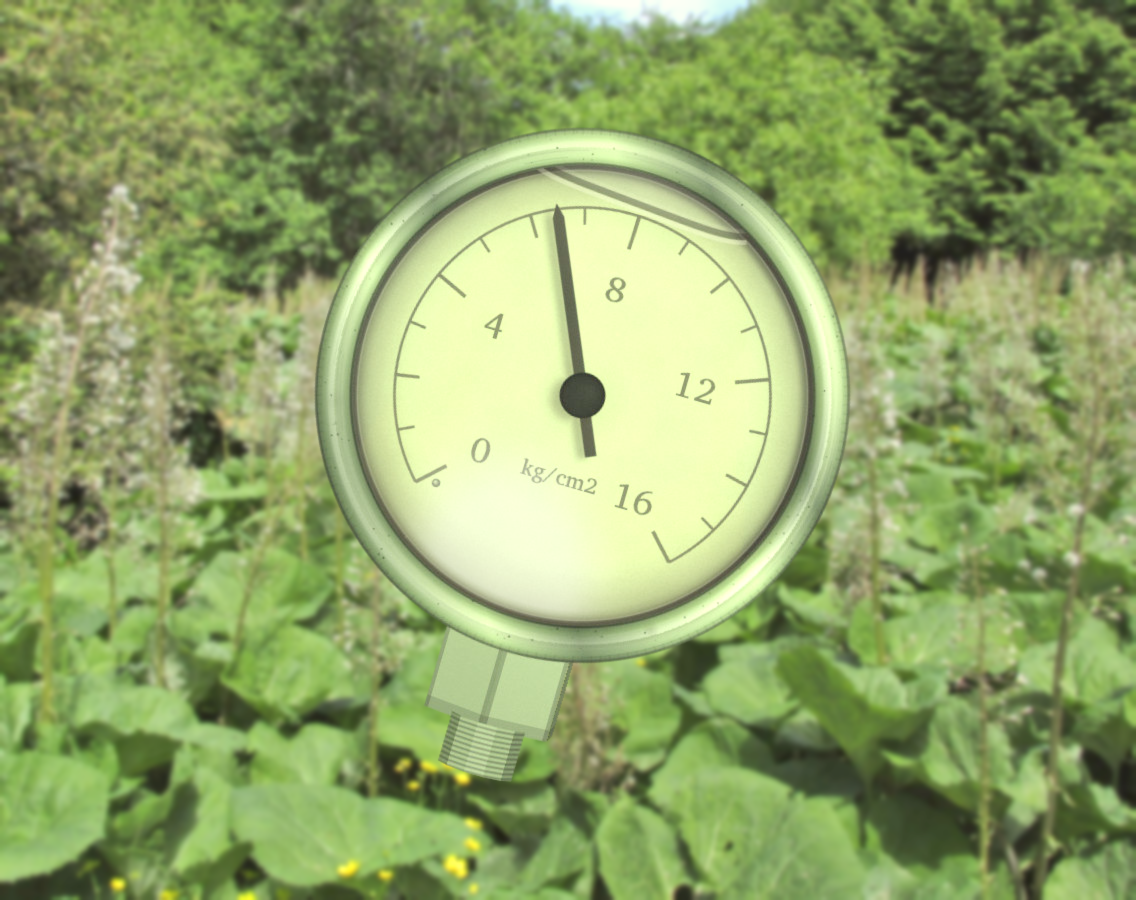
6.5 kg/cm²
